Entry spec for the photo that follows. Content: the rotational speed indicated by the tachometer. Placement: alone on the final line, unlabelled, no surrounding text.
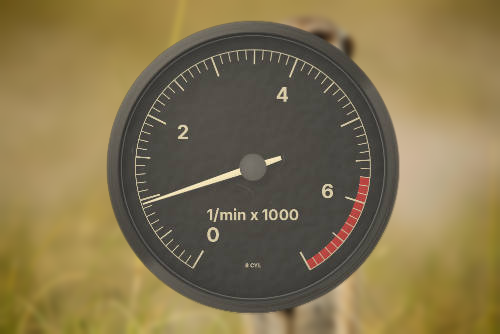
950 rpm
